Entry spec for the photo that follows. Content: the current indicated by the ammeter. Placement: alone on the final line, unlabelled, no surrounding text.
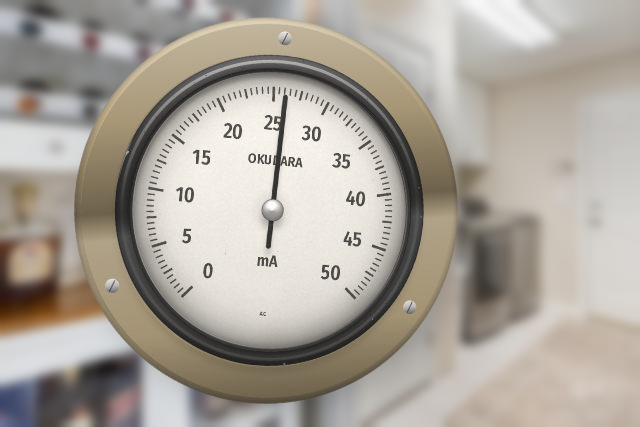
26 mA
